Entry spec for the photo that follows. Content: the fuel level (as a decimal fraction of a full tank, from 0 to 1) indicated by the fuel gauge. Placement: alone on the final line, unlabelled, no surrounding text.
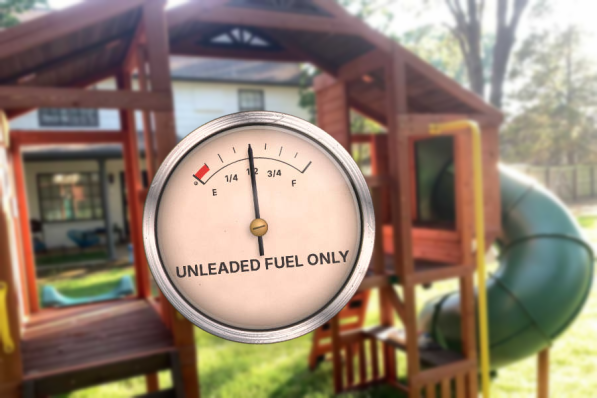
0.5
